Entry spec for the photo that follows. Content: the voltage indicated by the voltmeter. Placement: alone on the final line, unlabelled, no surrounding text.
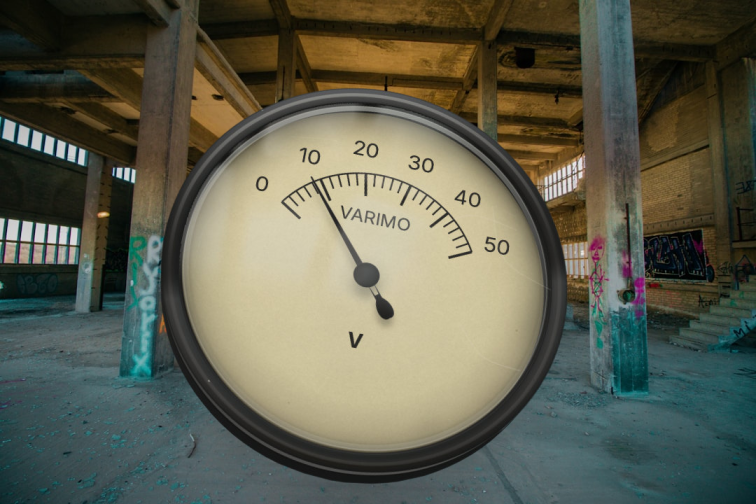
8 V
